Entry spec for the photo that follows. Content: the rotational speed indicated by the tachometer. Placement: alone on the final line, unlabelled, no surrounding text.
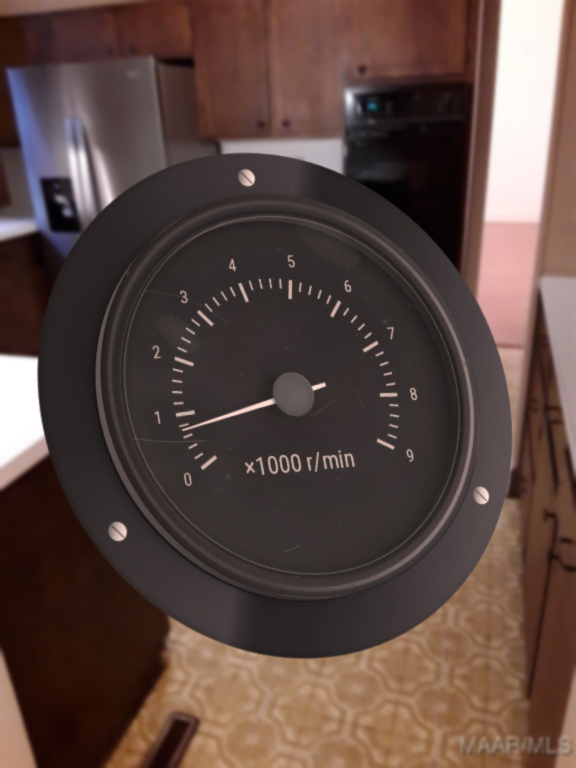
700 rpm
